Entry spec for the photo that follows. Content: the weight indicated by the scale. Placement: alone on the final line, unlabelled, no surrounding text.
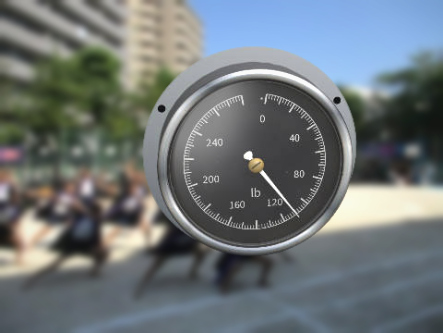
110 lb
